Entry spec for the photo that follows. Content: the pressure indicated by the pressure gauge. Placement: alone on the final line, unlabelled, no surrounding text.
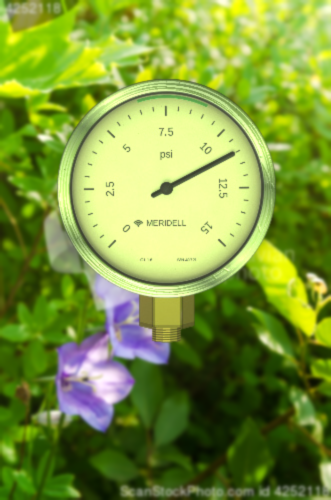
11 psi
